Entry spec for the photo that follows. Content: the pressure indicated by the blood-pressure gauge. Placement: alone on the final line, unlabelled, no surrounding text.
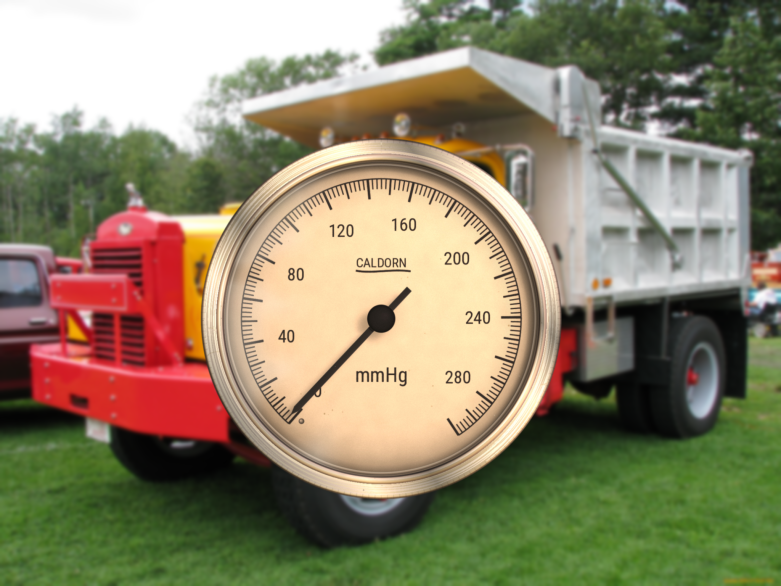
2 mmHg
